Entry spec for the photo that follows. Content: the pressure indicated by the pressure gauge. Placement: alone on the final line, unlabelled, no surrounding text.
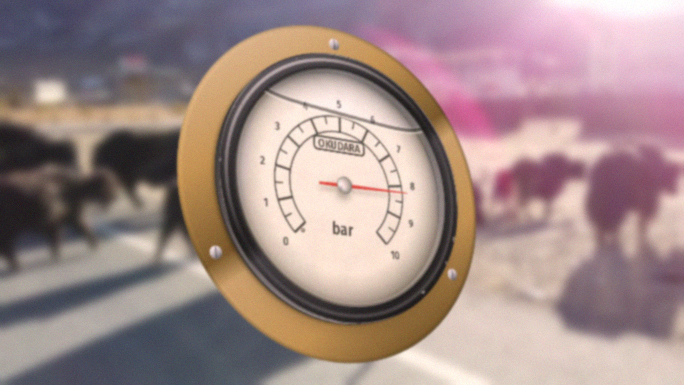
8.25 bar
